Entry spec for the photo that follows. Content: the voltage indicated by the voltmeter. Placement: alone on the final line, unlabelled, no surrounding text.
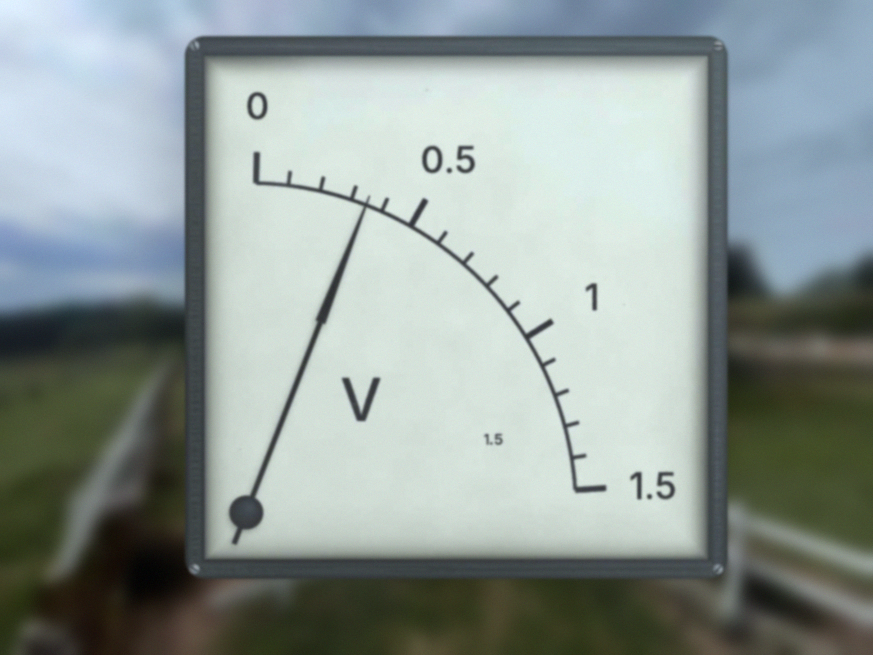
0.35 V
